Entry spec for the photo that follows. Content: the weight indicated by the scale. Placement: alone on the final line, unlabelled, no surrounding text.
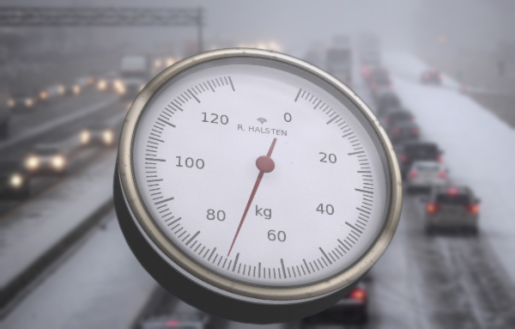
72 kg
